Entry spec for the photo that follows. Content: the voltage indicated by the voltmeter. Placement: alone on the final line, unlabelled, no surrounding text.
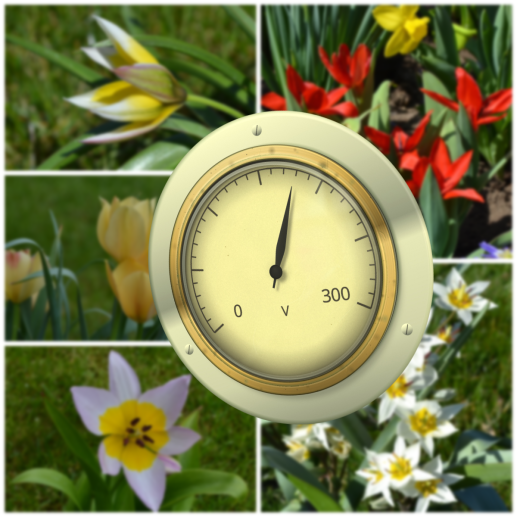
180 V
